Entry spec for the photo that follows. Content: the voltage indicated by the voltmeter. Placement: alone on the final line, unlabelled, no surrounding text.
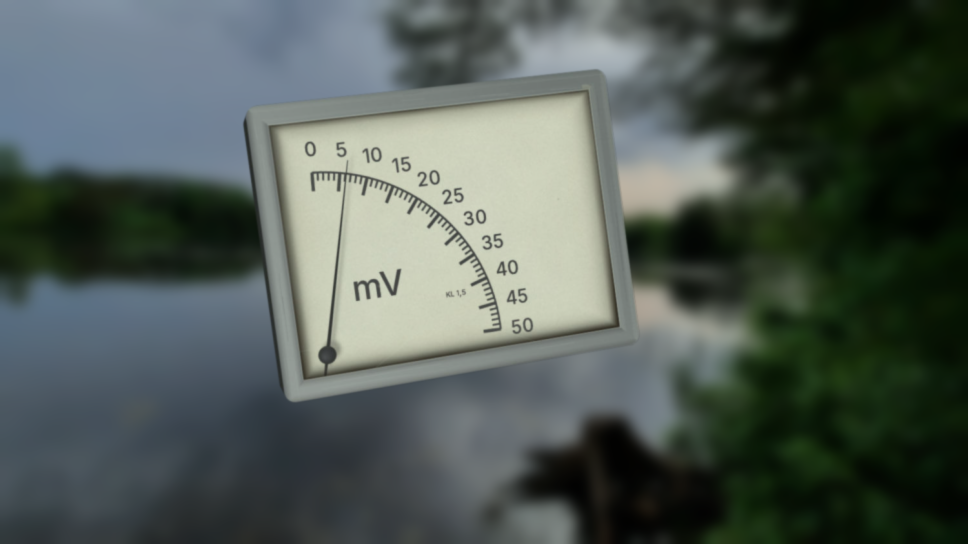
6 mV
